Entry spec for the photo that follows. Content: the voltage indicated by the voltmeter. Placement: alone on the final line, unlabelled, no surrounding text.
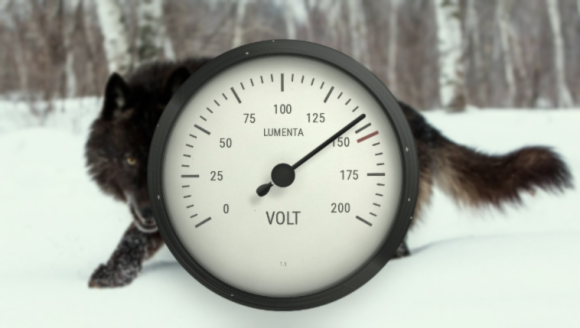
145 V
